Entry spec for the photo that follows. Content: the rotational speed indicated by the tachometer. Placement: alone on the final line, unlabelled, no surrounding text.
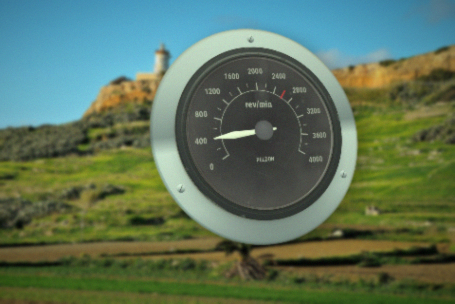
400 rpm
